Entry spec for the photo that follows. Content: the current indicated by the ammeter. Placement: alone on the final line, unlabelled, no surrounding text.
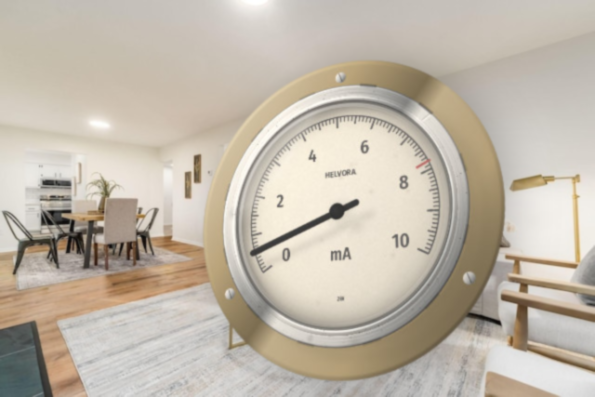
0.5 mA
